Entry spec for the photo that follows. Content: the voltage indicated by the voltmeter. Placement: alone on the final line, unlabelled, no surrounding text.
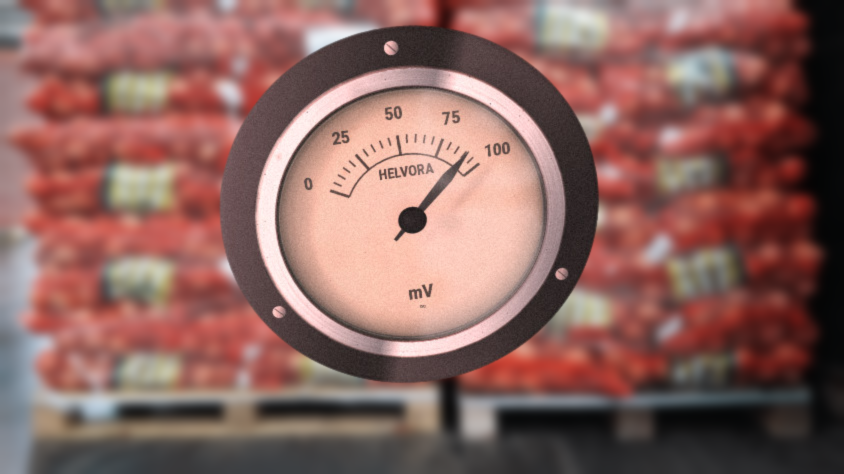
90 mV
